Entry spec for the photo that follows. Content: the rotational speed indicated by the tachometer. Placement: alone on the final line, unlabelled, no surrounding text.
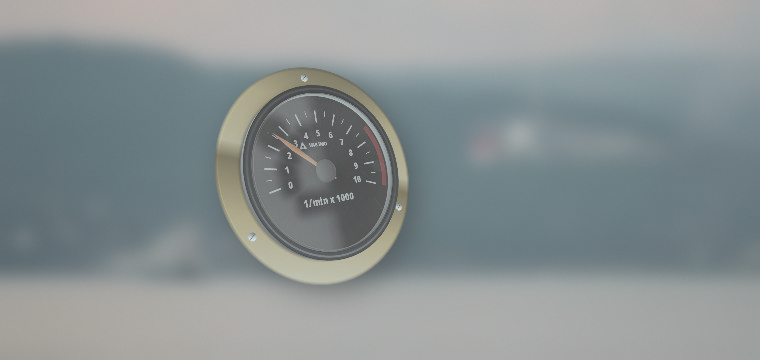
2500 rpm
